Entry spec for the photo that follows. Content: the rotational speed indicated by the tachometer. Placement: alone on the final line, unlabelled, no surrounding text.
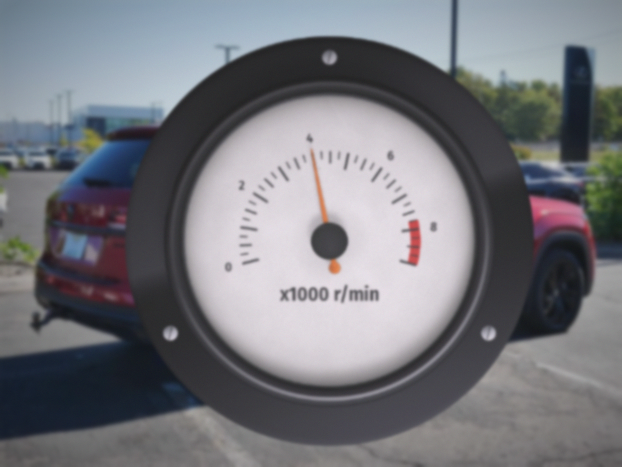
4000 rpm
